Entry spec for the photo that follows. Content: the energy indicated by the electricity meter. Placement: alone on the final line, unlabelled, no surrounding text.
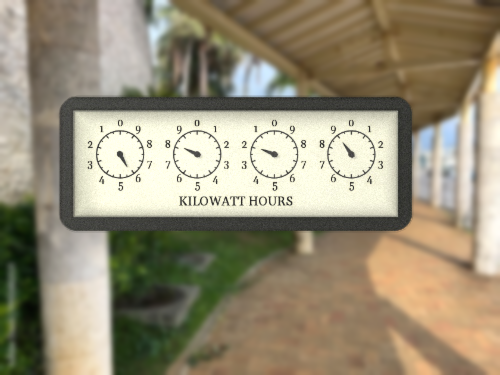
5819 kWh
